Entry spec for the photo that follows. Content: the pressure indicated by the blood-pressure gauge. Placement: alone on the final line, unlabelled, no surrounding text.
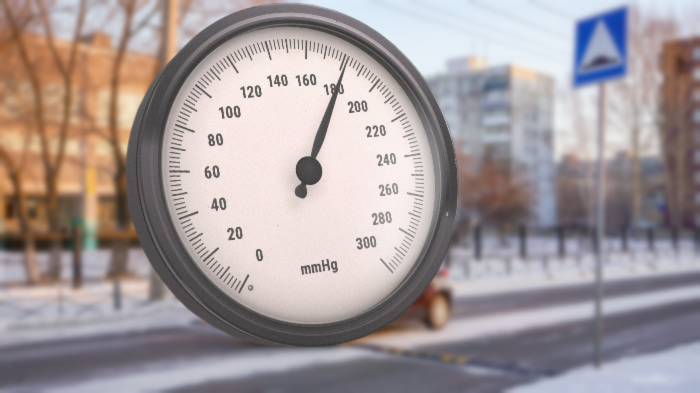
180 mmHg
